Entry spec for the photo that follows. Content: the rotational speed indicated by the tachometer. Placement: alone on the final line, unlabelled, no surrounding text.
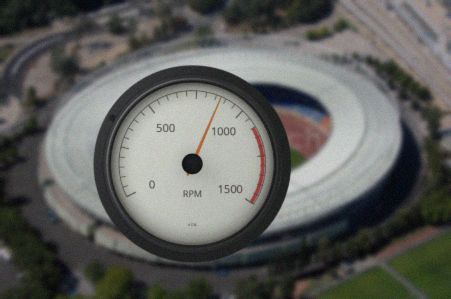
875 rpm
